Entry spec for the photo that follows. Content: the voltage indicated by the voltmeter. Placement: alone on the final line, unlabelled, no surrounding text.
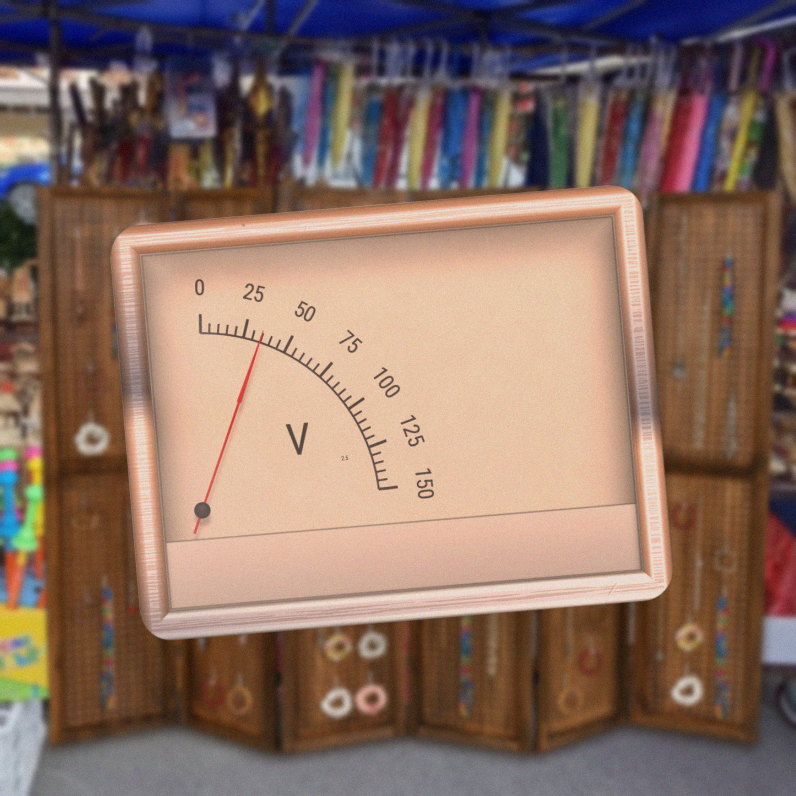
35 V
